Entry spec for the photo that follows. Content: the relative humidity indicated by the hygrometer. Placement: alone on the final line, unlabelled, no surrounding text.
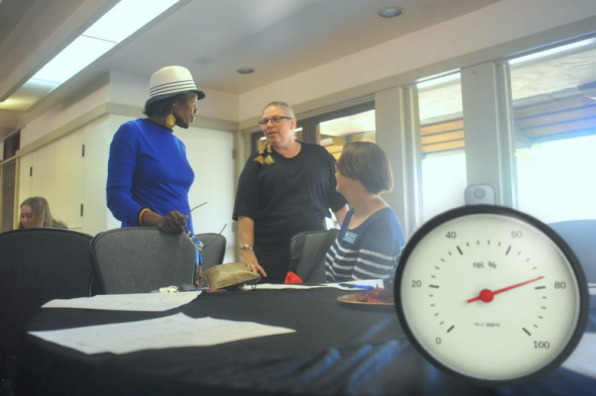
76 %
